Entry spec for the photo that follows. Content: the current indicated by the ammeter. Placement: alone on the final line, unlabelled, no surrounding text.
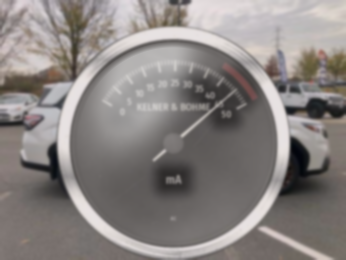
45 mA
